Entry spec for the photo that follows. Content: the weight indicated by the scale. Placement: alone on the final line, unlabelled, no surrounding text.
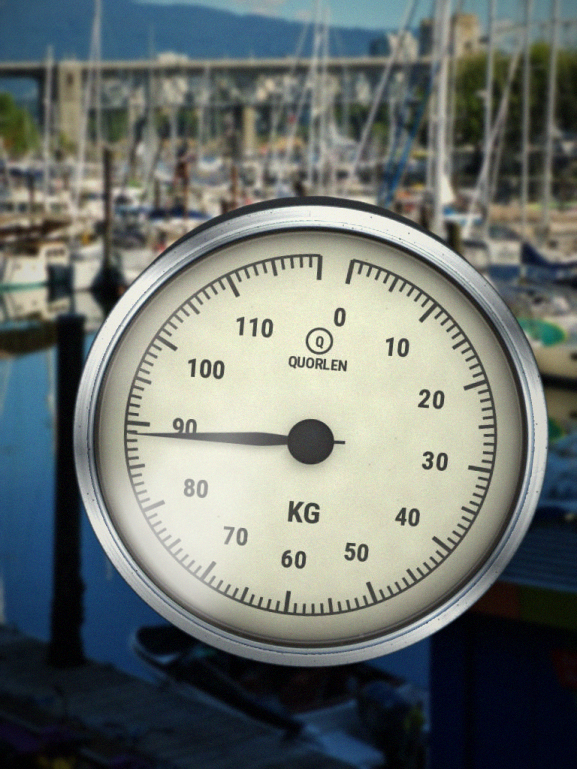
89 kg
